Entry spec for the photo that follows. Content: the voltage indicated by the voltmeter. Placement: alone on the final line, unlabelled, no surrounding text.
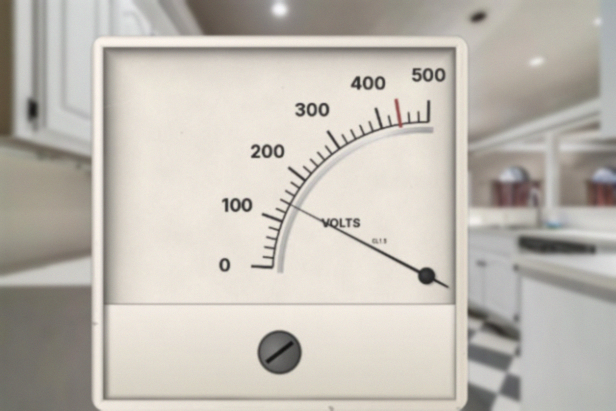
140 V
